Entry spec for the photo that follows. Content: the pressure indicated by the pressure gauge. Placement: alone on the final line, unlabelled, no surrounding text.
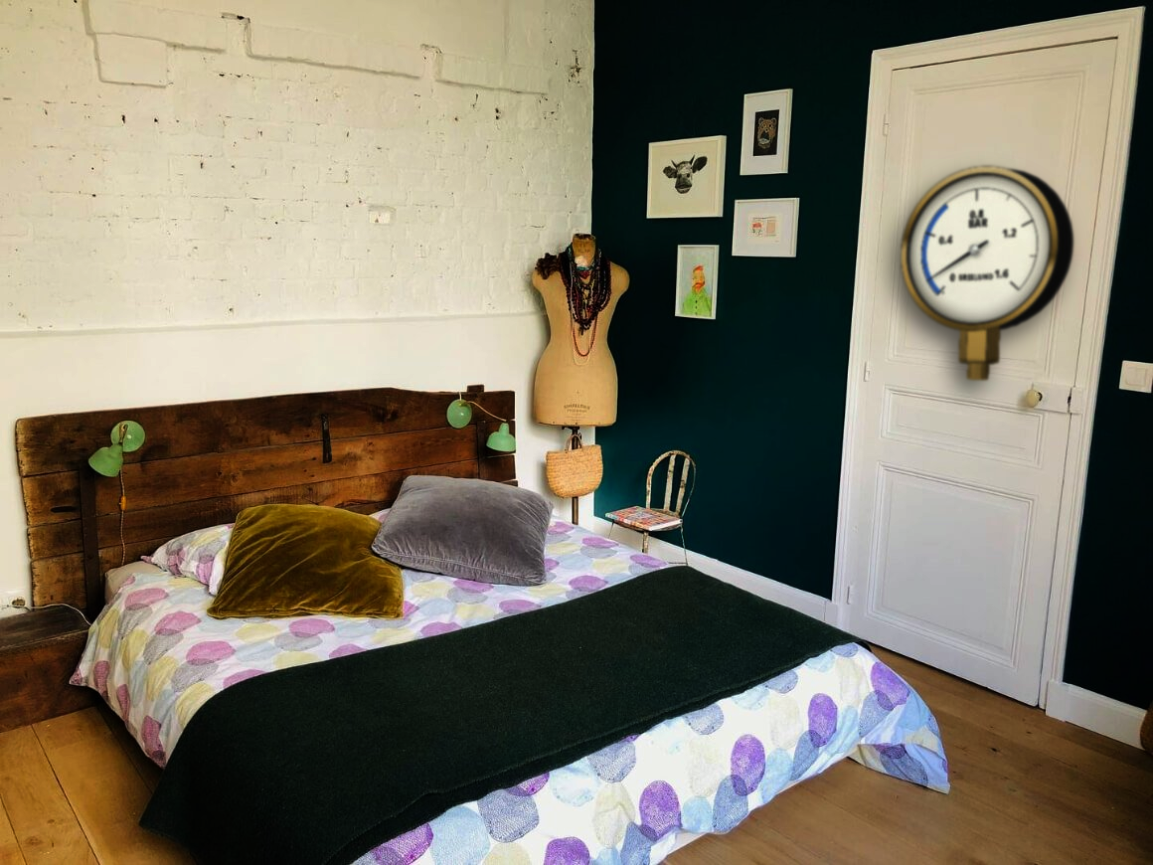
0.1 bar
